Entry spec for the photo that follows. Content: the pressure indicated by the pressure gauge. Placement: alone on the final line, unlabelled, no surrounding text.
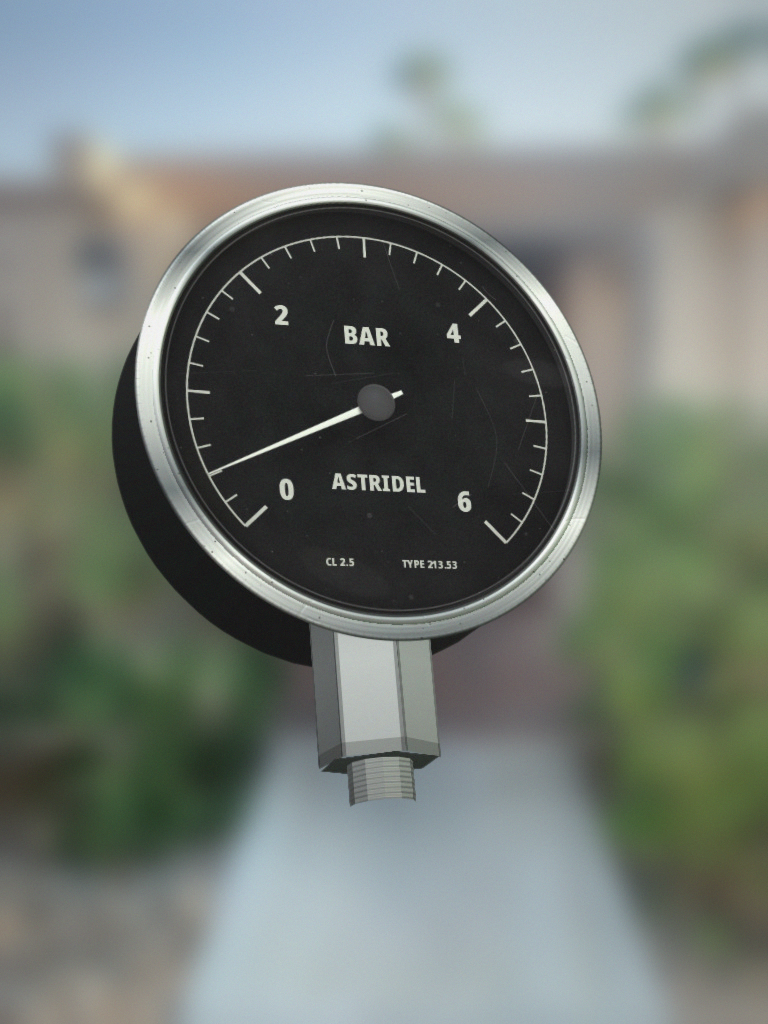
0.4 bar
